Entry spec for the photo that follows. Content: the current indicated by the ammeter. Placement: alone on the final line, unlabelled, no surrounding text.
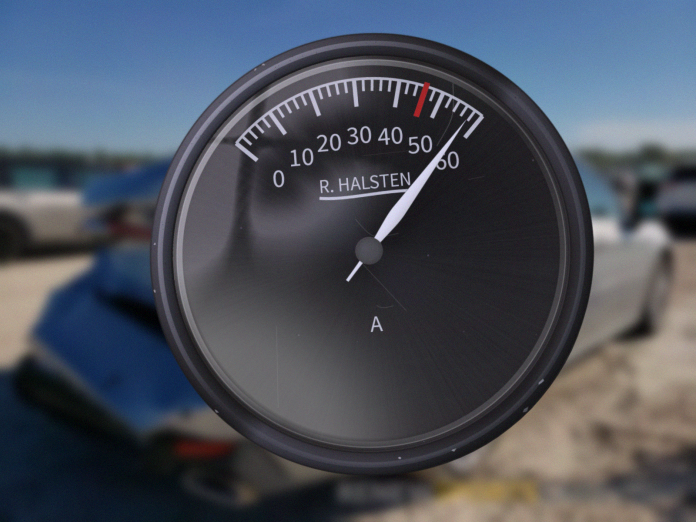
58 A
